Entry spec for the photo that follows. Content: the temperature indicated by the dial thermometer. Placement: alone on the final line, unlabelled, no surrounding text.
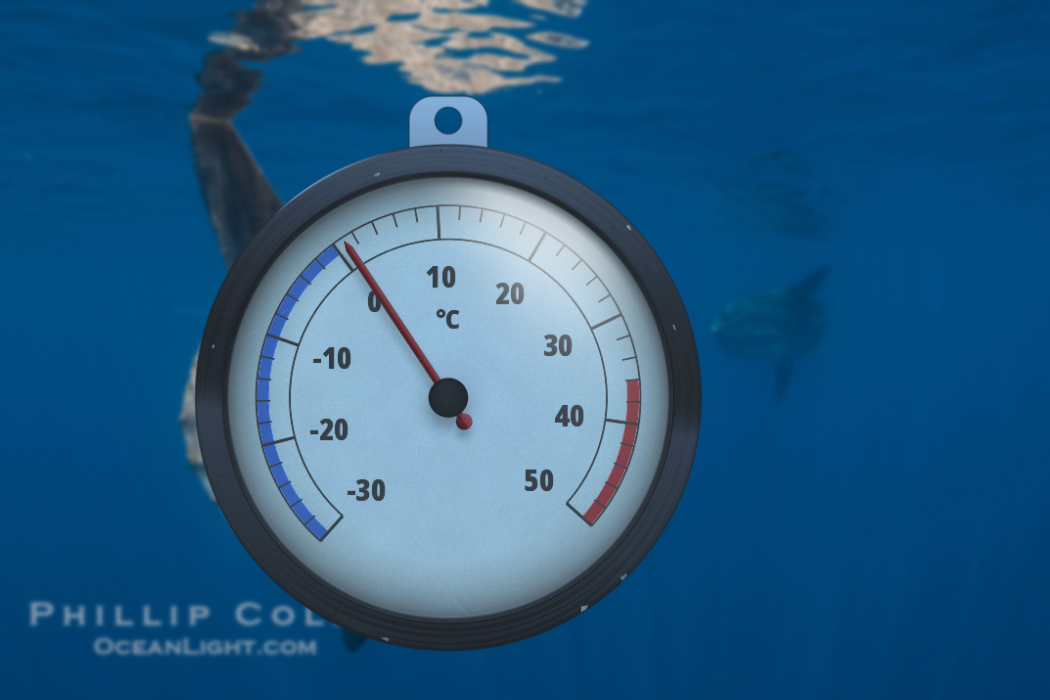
1 °C
